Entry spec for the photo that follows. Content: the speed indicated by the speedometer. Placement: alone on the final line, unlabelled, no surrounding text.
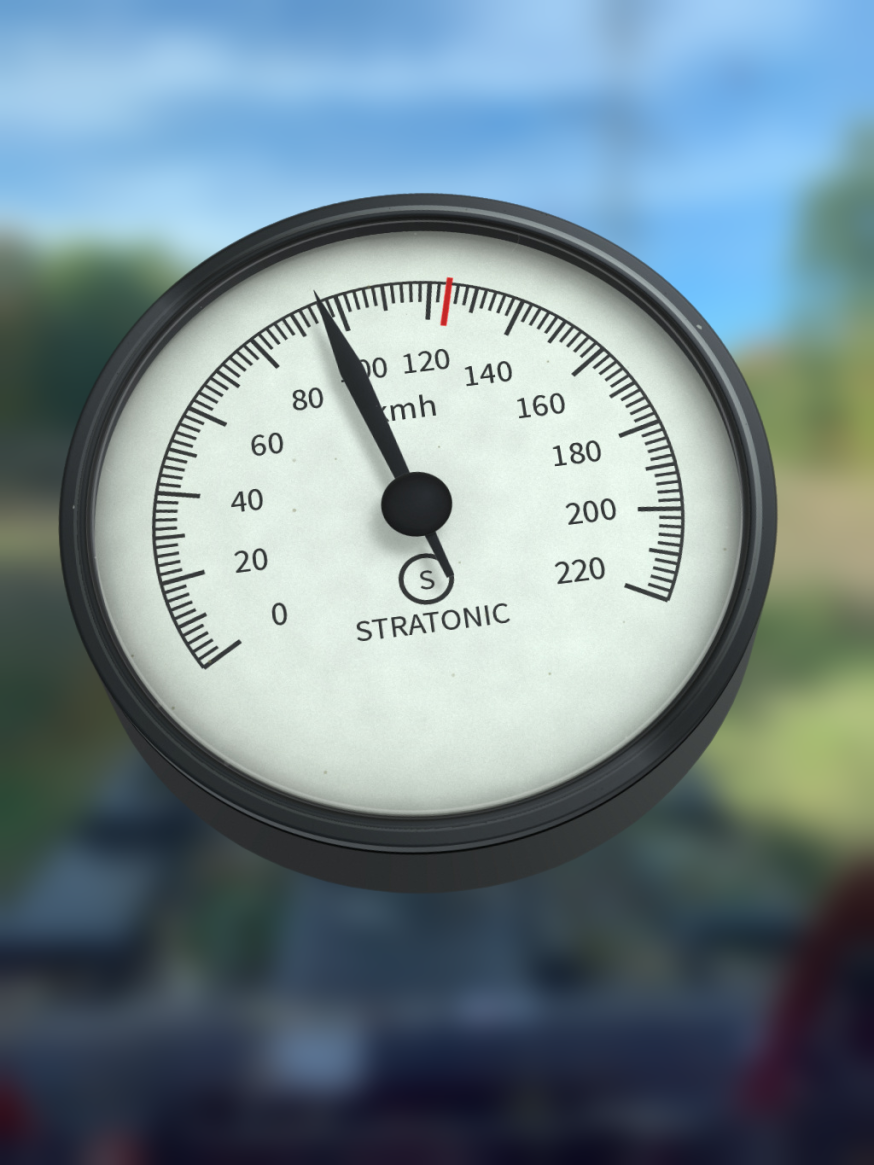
96 km/h
